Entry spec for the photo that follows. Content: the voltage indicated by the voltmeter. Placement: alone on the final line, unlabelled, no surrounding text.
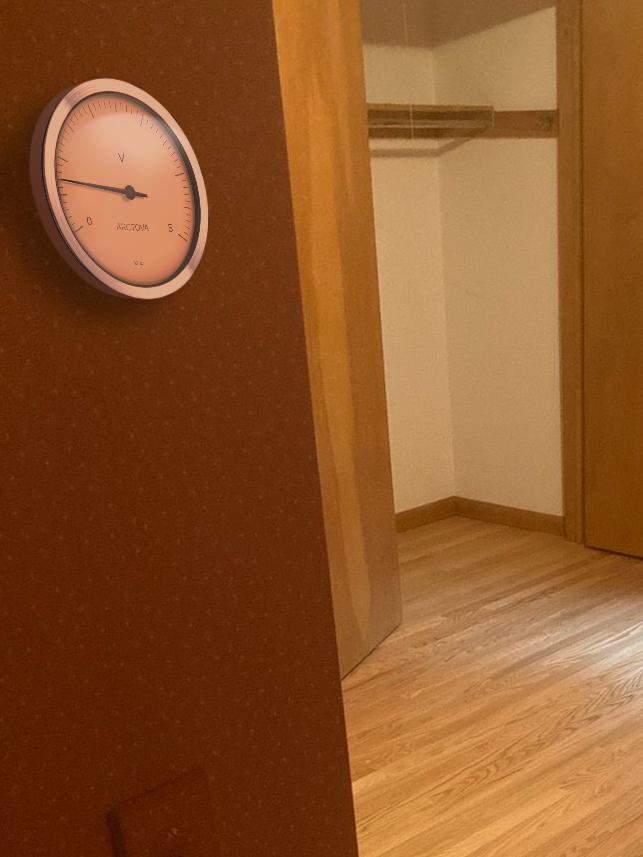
0.7 V
